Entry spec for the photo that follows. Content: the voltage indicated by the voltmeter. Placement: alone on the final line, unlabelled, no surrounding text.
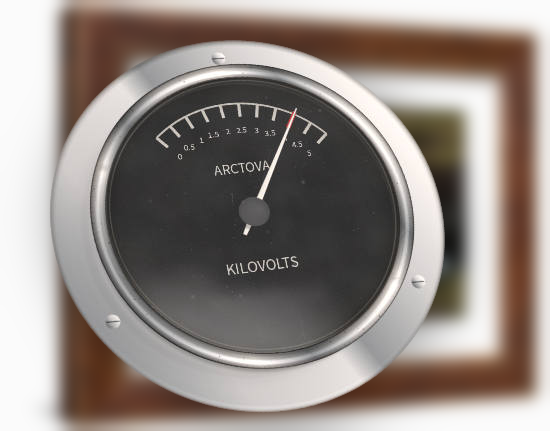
4 kV
